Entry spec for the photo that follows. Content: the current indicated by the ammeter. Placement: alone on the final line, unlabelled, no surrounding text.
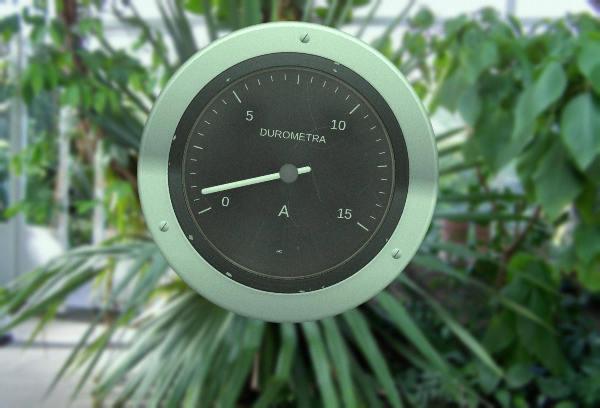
0.75 A
